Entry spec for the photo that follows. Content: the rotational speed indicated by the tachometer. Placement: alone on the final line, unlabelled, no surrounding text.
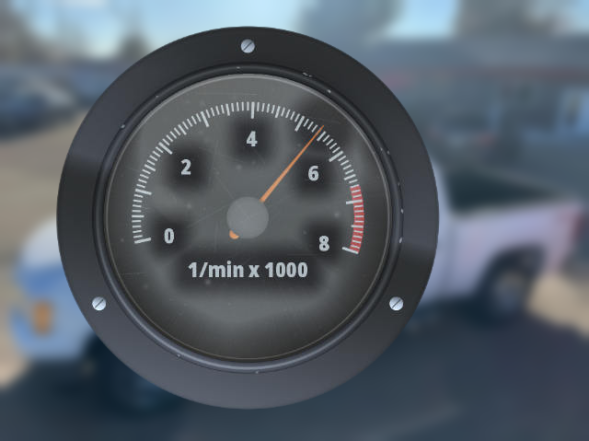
5400 rpm
